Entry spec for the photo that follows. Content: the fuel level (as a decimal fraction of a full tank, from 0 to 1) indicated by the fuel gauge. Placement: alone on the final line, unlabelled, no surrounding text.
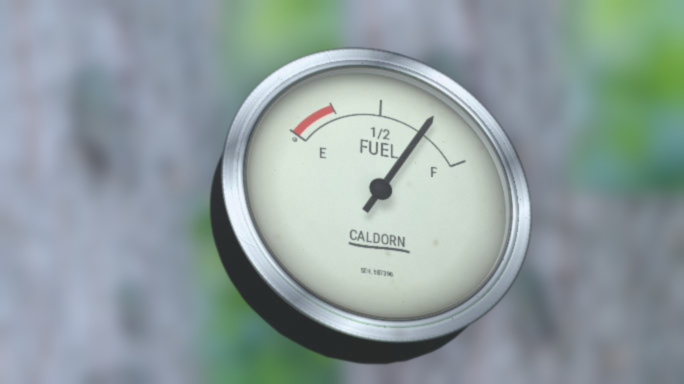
0.75
